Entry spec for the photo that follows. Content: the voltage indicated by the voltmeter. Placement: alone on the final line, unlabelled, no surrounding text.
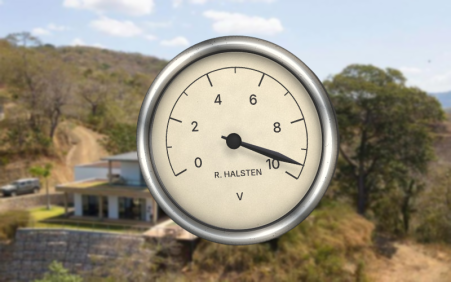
9.5 V
